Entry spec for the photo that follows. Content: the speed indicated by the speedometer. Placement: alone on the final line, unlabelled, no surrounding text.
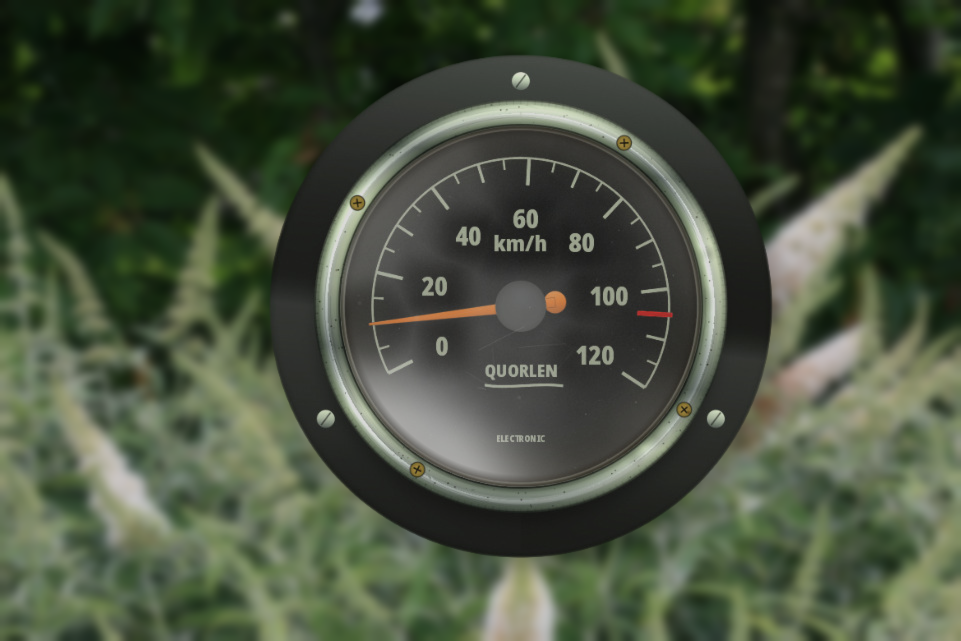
10 km/h
